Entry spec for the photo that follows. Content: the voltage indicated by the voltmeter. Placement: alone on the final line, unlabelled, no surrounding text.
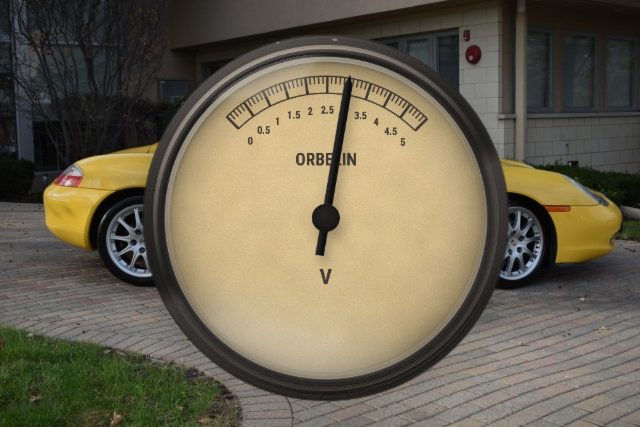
3 V
